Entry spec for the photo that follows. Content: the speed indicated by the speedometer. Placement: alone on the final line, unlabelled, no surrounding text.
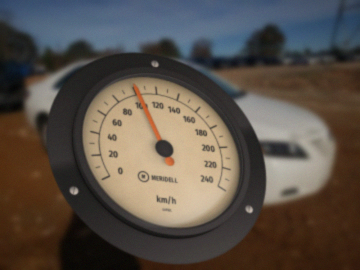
100 km/h
